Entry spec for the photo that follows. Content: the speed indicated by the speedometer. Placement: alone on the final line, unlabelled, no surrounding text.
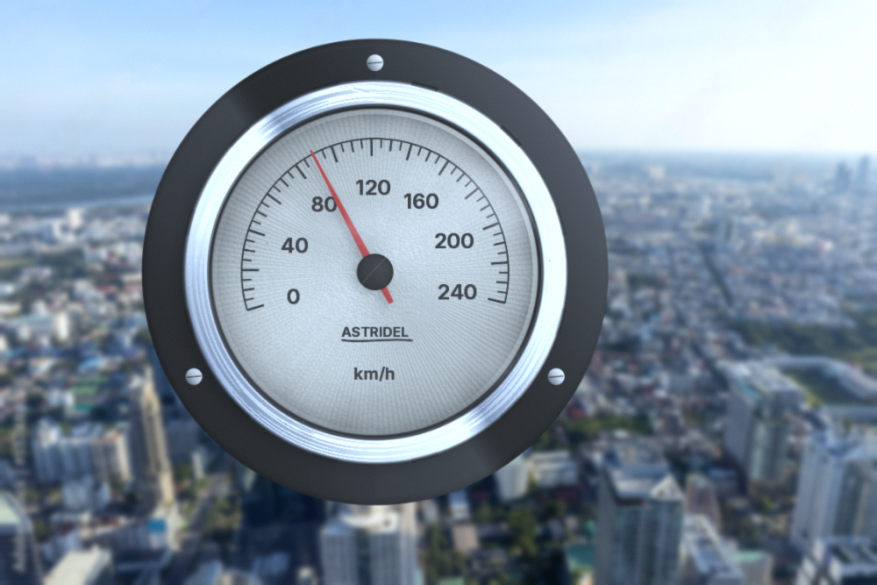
90 km/h
